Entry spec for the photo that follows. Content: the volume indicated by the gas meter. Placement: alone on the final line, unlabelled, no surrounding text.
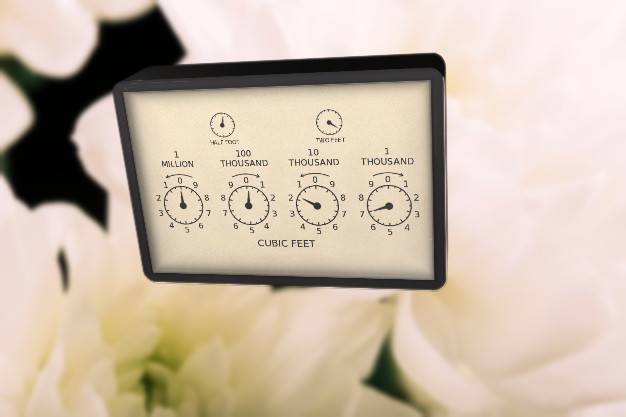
1700 ft³
